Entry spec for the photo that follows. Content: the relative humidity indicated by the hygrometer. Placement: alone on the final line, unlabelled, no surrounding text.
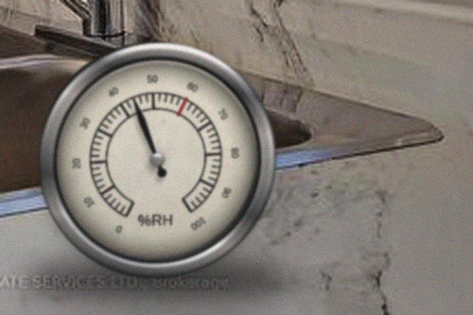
44 %
